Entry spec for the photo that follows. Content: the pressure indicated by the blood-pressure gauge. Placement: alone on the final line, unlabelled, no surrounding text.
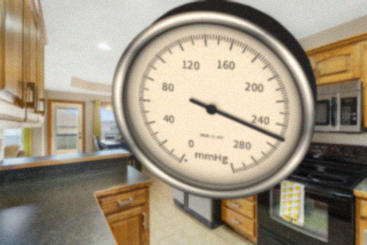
250 mmHg
